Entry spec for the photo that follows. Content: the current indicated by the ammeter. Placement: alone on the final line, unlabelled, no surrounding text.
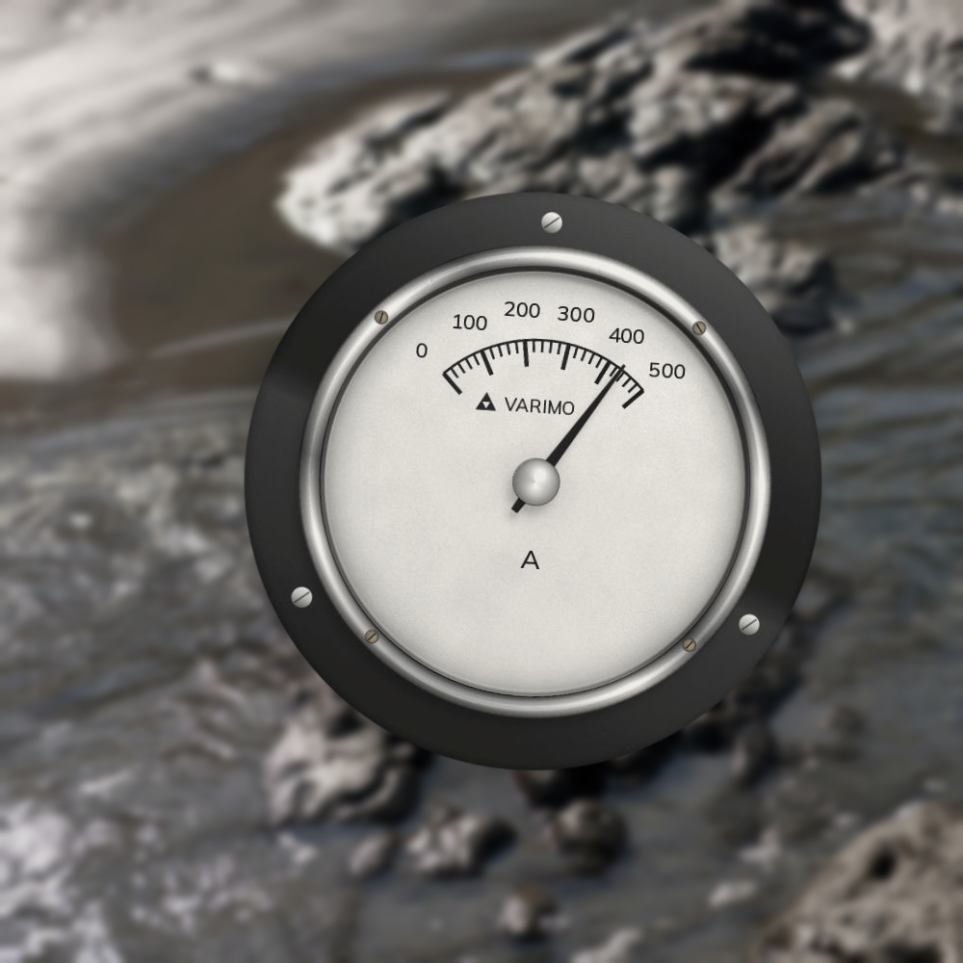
430 A
